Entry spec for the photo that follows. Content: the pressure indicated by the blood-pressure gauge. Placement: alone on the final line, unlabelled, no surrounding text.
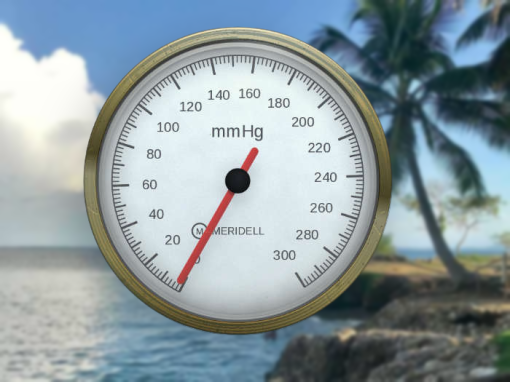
2 mmHg
